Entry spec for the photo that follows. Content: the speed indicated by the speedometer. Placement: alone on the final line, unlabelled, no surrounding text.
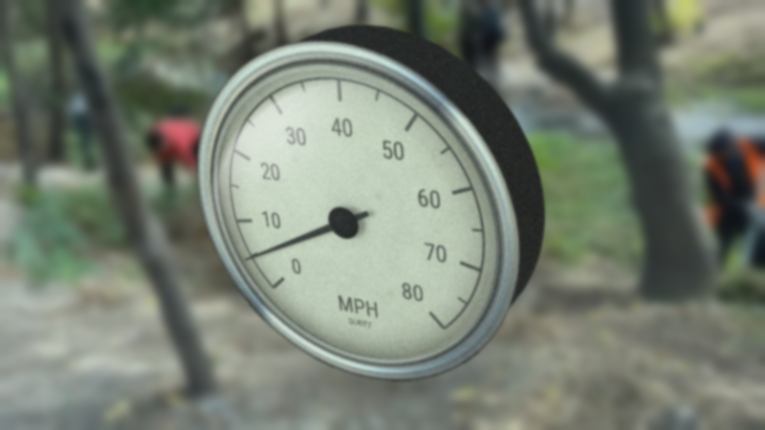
5 mph
